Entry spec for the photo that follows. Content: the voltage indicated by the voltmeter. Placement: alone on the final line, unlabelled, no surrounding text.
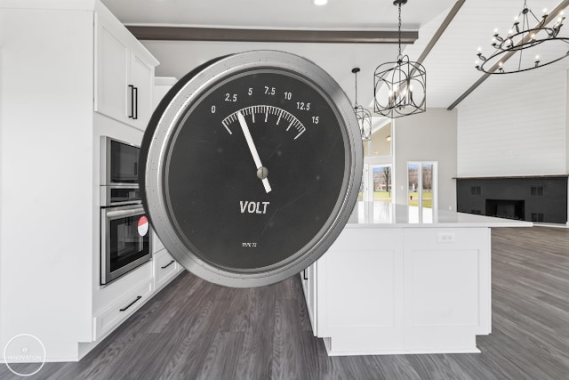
2.5 V
